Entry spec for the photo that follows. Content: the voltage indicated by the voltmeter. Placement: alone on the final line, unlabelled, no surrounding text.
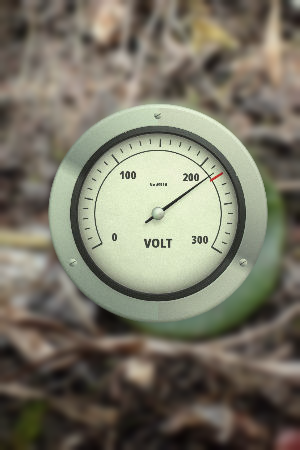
215 V
